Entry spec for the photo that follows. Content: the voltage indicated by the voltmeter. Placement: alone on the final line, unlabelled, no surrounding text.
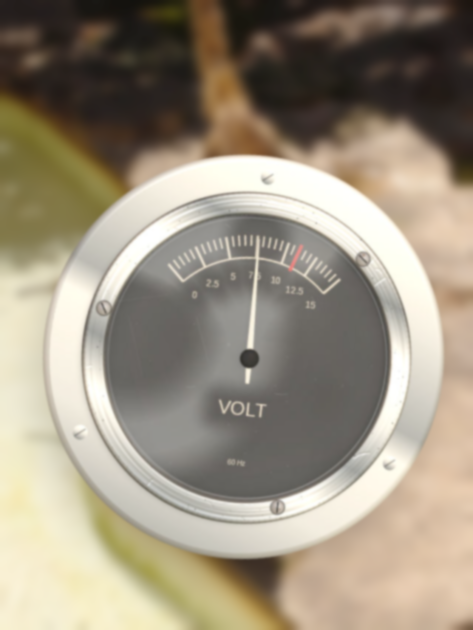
7.5 V
